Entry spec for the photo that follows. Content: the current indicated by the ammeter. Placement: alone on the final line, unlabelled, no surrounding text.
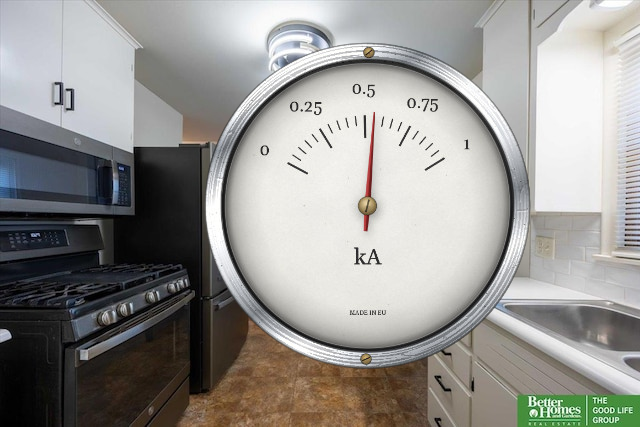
0.55 kA
